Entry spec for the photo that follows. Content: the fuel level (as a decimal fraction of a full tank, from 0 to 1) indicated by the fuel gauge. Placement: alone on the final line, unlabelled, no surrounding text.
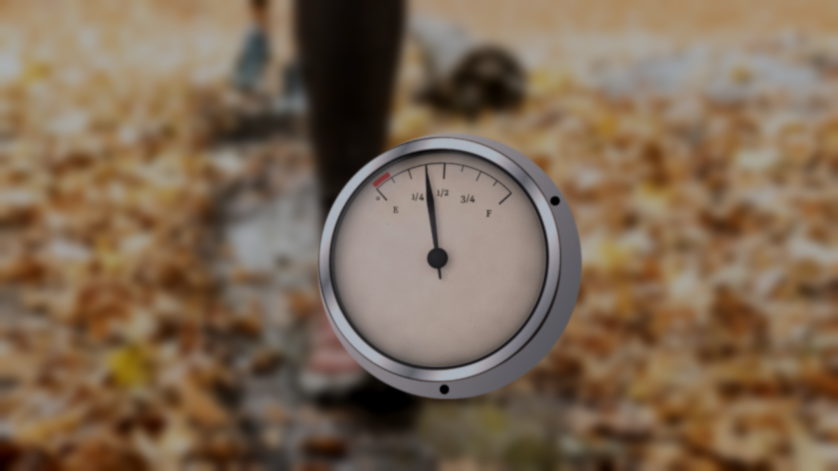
0.375
